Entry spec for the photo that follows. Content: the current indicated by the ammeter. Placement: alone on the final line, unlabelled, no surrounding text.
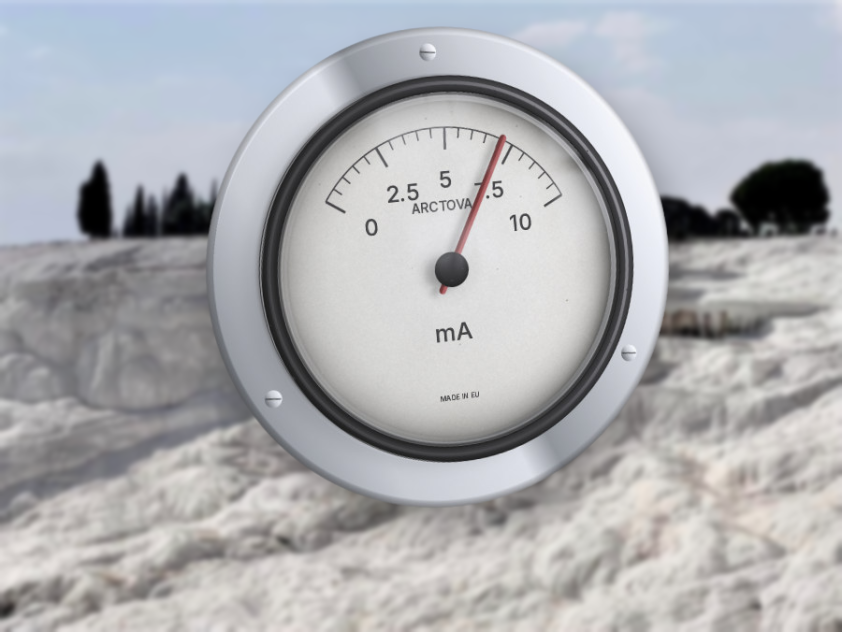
7 mA
